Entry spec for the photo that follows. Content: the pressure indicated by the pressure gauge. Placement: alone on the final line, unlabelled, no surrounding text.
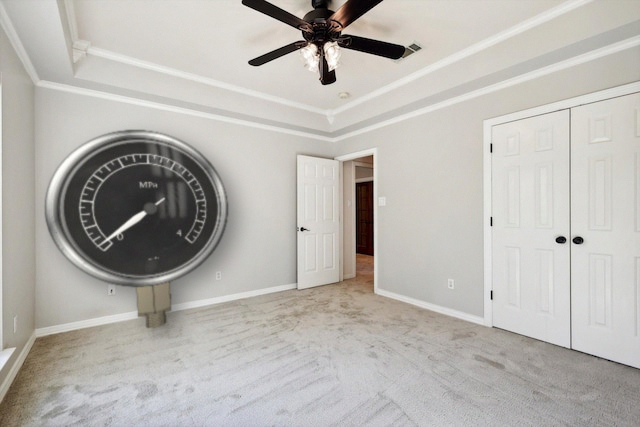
0.1 MPa
